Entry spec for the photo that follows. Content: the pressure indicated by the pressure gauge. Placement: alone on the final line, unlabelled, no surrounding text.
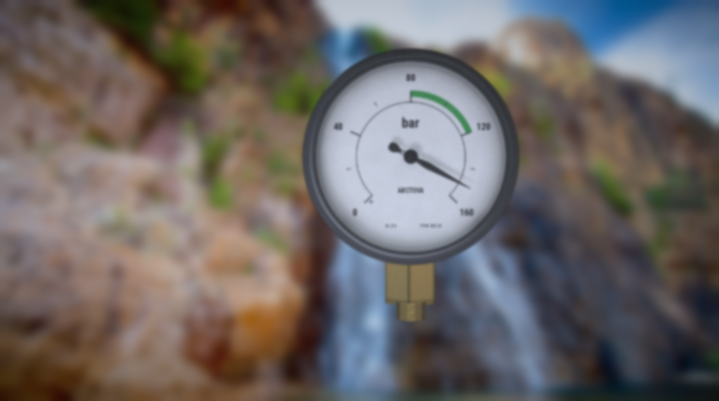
150 bar
